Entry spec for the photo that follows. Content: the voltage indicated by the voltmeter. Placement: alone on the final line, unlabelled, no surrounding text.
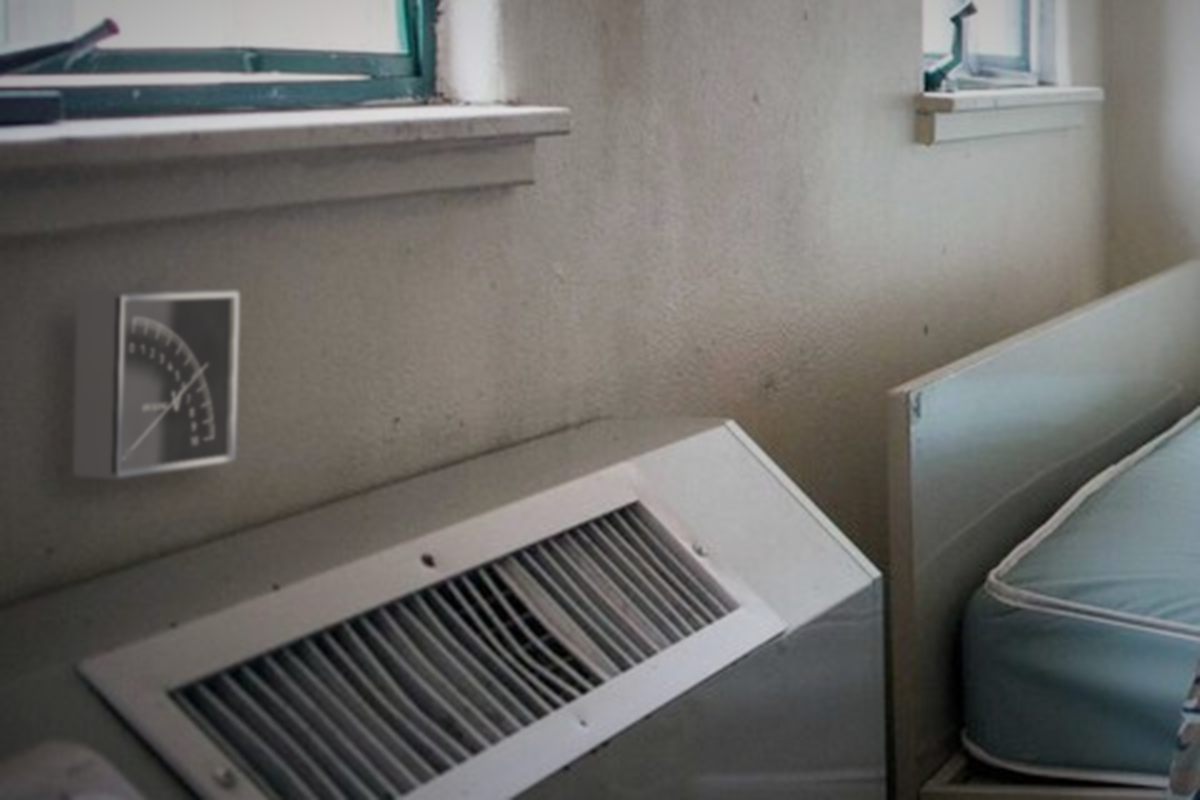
6 V
